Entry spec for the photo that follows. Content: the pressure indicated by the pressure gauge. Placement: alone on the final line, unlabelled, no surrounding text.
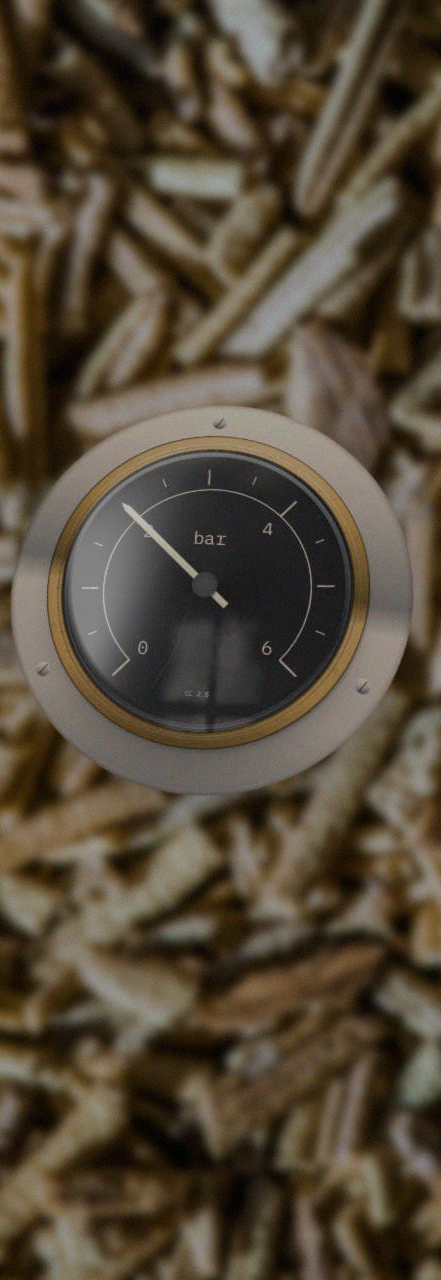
2 bar
